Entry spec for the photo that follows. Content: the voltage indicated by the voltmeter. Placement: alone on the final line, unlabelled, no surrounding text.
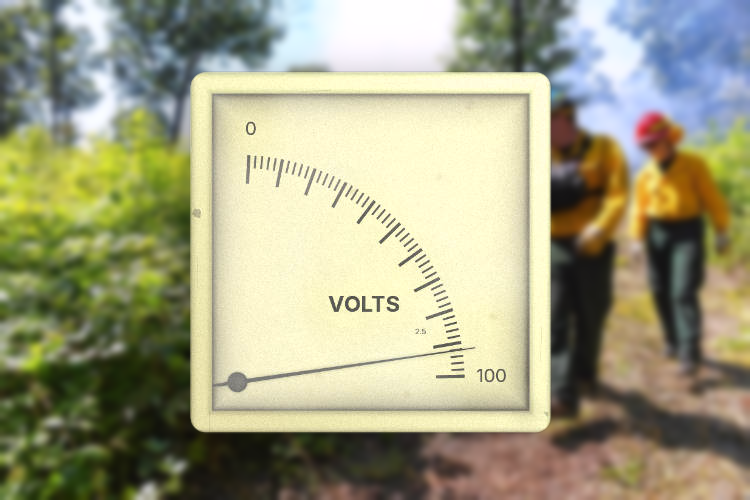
92 V
